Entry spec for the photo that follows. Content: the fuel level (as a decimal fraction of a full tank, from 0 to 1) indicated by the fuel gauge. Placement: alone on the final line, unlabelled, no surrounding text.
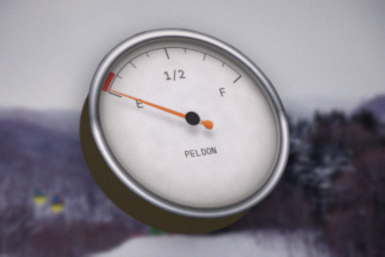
0
